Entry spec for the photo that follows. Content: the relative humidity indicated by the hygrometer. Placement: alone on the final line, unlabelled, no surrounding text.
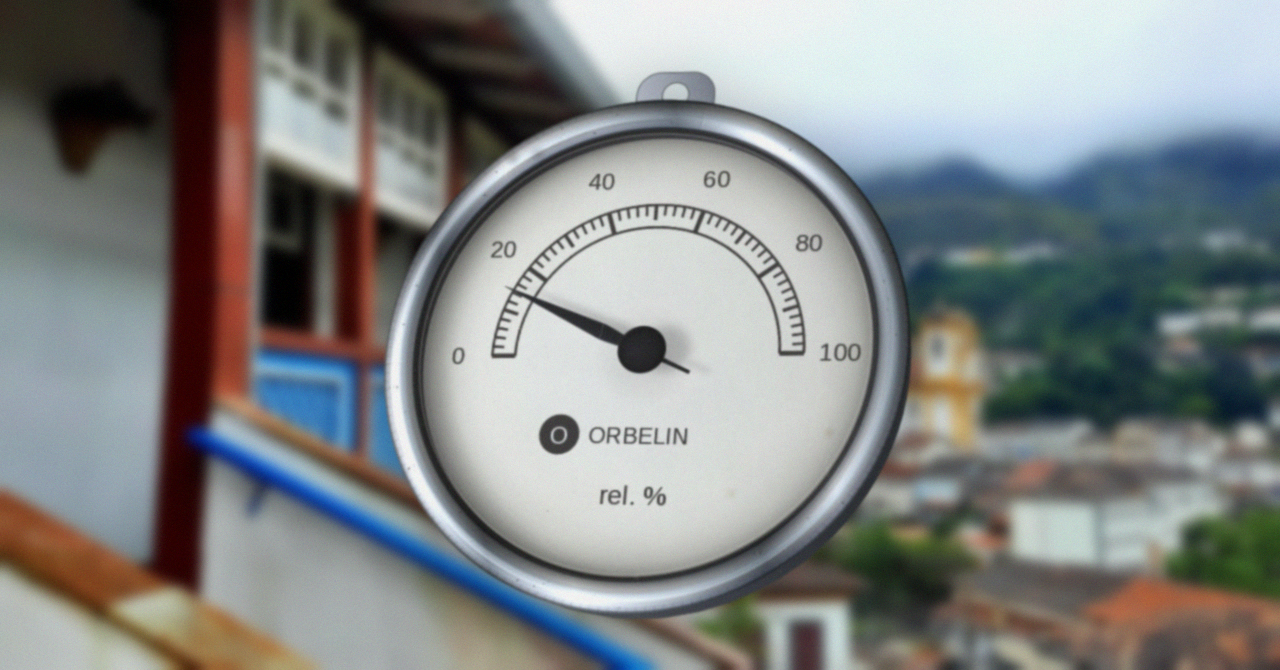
14 %
